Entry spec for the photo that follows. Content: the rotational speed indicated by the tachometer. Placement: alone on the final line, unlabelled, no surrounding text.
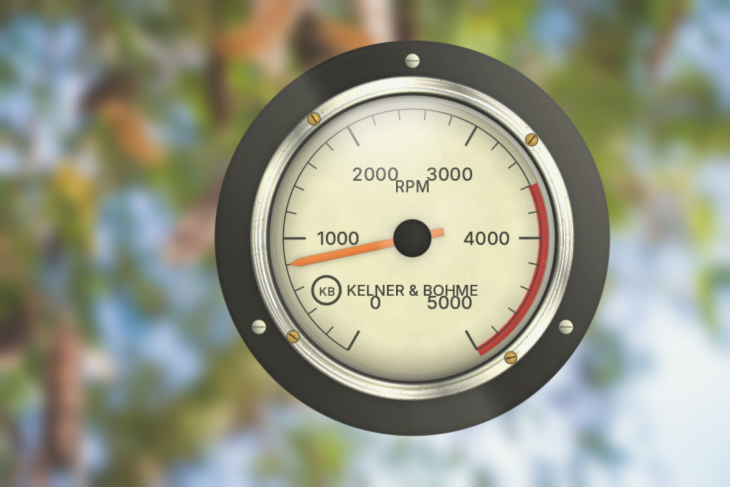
800 rpm
